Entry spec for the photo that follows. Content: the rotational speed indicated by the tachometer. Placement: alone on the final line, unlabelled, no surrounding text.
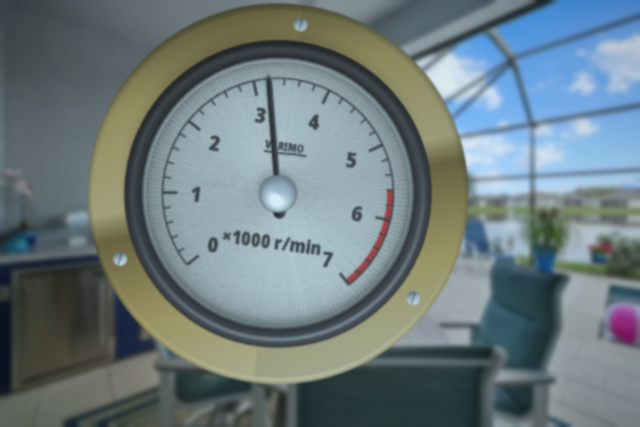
3200 rpm
